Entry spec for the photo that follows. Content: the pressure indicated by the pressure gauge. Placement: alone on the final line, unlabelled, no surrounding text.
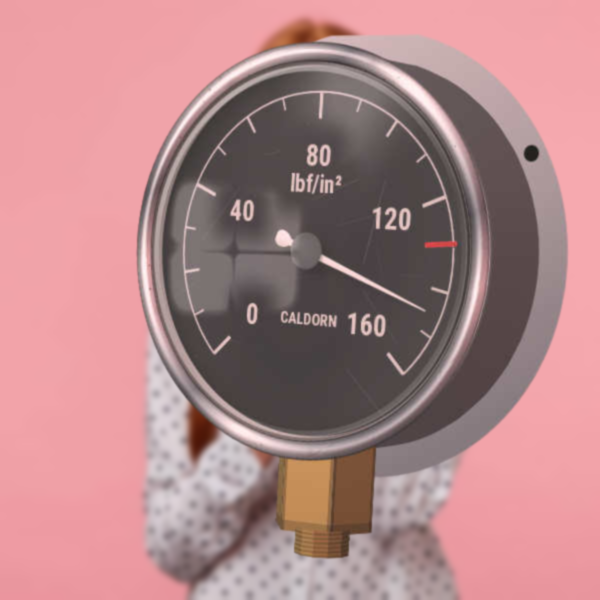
145 psi
